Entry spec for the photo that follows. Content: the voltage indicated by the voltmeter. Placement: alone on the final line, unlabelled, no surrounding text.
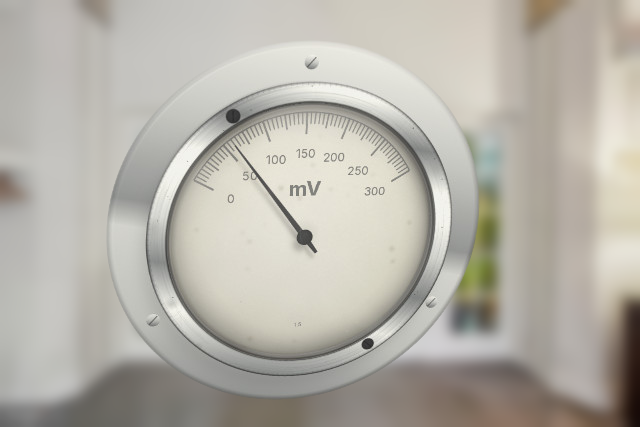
60 mV
